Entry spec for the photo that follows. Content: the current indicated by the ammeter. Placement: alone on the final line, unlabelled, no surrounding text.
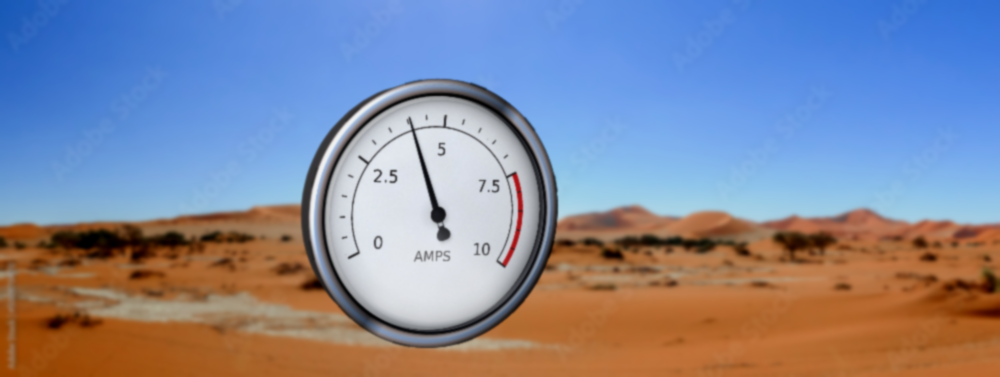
4 A
